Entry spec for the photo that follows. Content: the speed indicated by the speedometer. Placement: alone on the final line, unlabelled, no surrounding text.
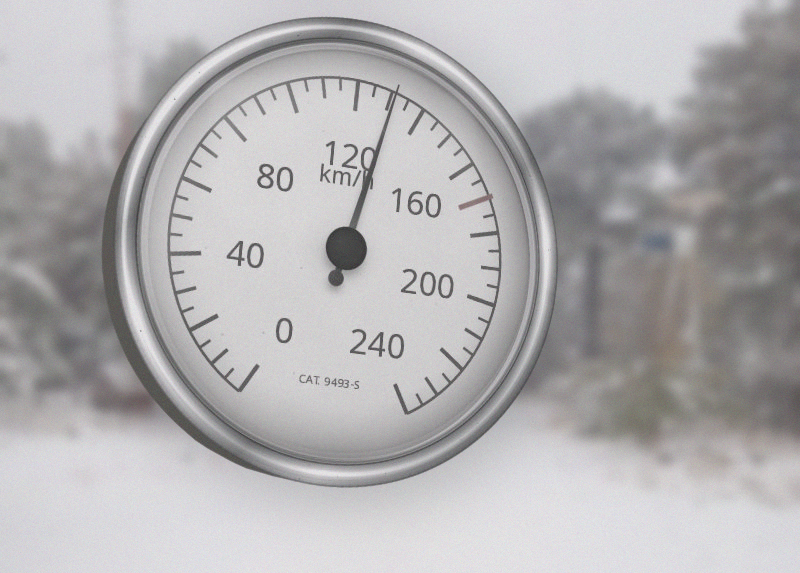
130 km/h
